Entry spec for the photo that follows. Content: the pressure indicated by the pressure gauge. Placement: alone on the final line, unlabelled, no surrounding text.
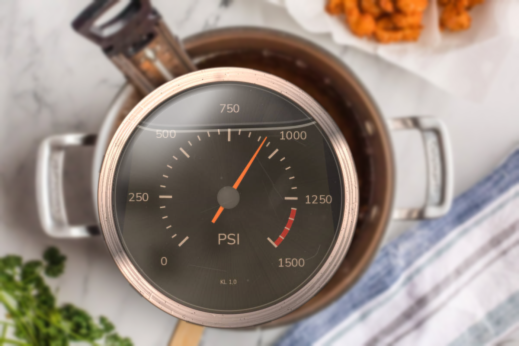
925 psi
